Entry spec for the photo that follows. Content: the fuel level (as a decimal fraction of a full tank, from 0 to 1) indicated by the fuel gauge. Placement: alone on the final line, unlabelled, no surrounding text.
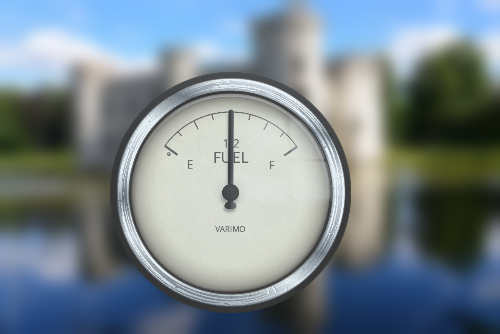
0.5
